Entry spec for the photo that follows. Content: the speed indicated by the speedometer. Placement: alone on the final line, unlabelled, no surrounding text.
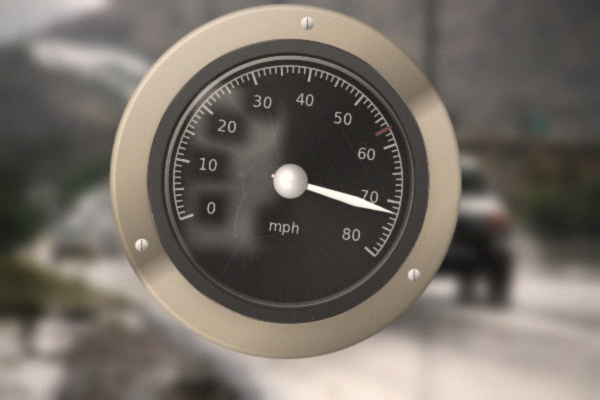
72 mph
